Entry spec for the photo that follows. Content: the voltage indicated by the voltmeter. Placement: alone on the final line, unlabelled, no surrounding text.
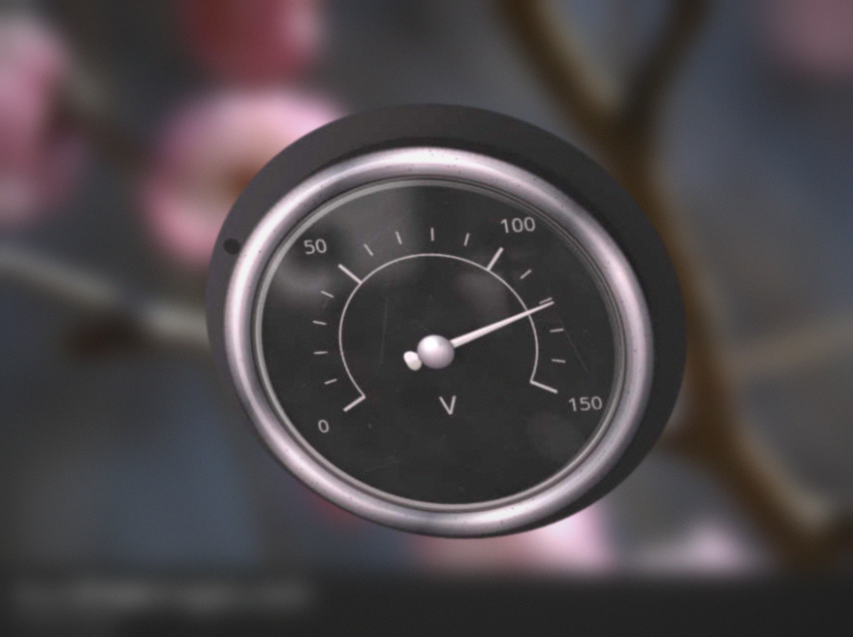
120 V
